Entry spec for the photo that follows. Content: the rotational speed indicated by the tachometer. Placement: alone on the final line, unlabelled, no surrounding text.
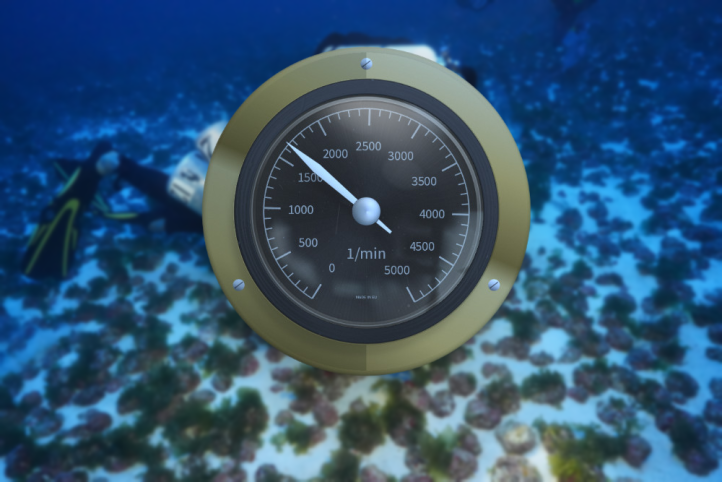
1650 rpm
